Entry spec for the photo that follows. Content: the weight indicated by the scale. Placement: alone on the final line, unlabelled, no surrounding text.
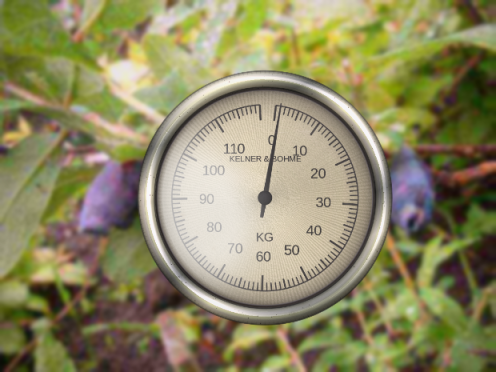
1 kg
